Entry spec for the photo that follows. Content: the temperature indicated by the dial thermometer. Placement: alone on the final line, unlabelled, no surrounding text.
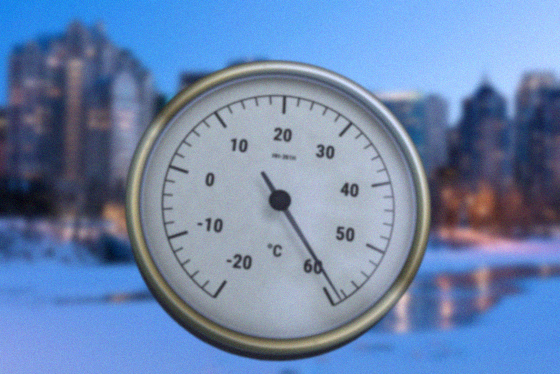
59 °C
